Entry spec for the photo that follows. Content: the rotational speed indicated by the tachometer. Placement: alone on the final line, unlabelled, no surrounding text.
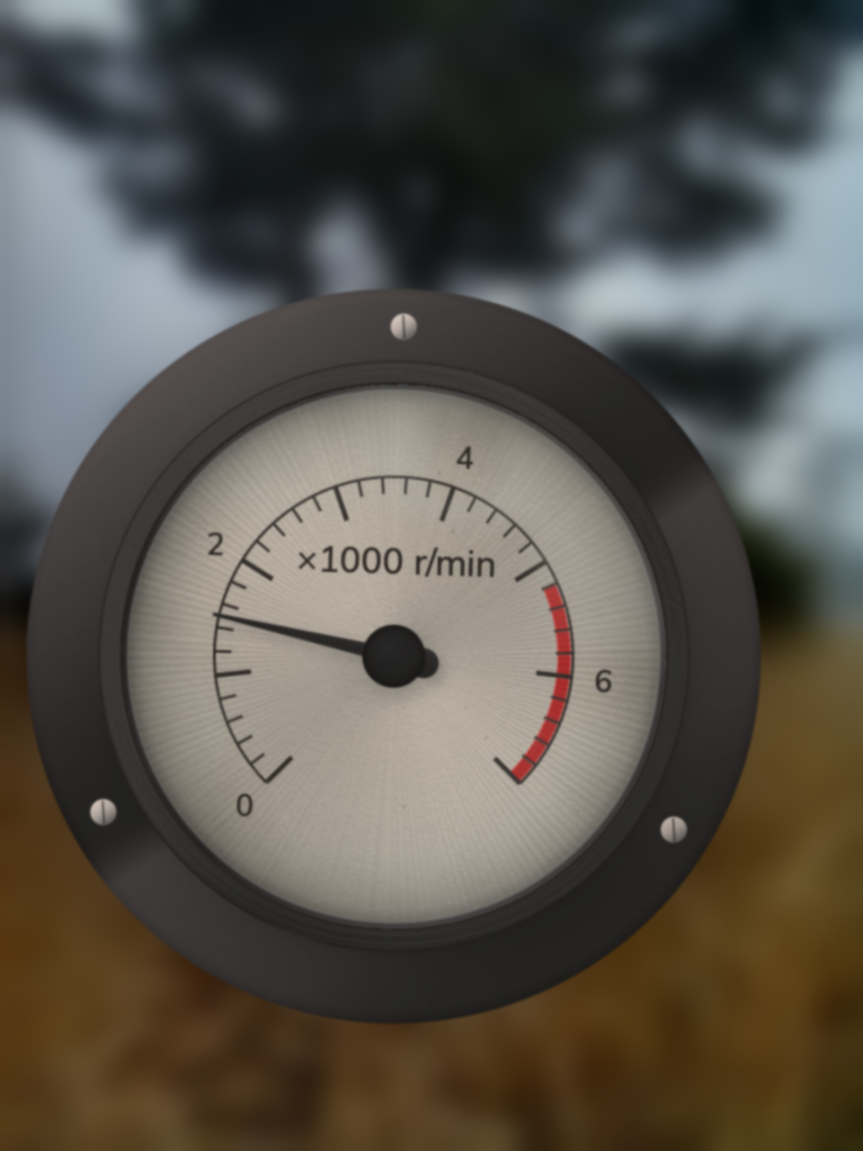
1500 rpm
